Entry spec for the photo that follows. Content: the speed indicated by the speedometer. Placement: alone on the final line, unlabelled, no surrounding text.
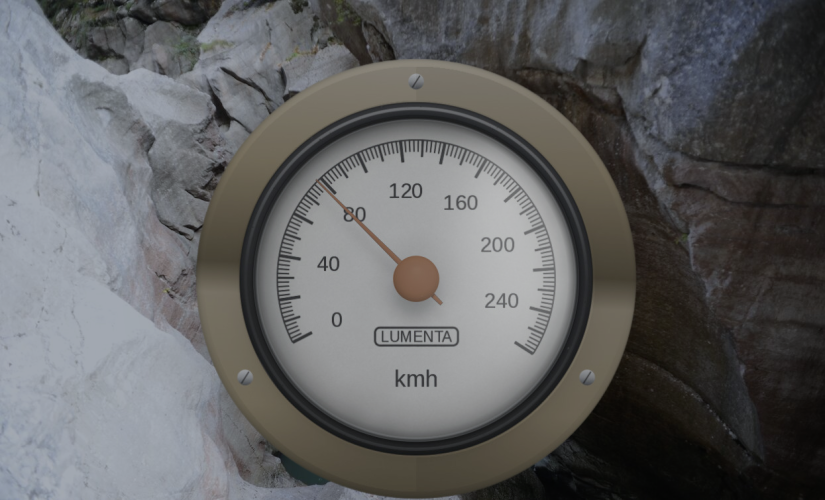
78 km/h
